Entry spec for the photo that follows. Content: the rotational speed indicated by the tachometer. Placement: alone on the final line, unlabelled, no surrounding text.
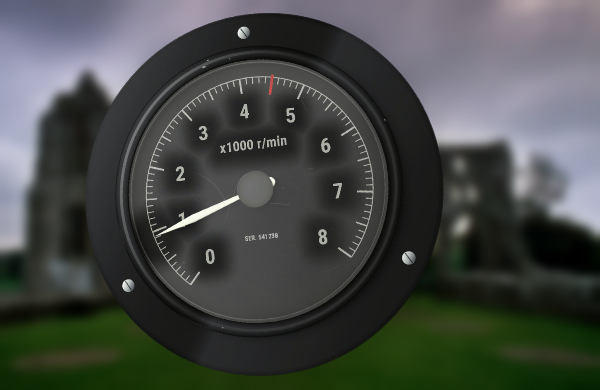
900 rpm
